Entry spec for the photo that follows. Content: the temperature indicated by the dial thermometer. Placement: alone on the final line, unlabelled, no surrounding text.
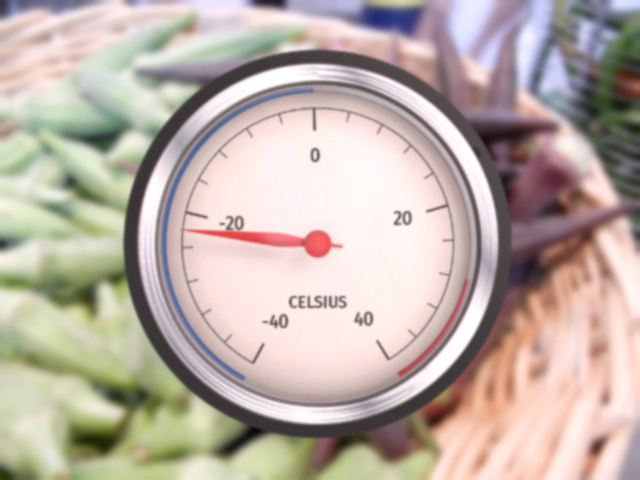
-22 °C
